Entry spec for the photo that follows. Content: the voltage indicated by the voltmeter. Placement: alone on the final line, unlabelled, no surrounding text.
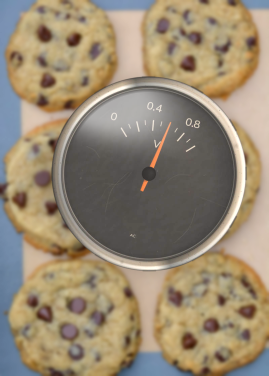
0.6 V
